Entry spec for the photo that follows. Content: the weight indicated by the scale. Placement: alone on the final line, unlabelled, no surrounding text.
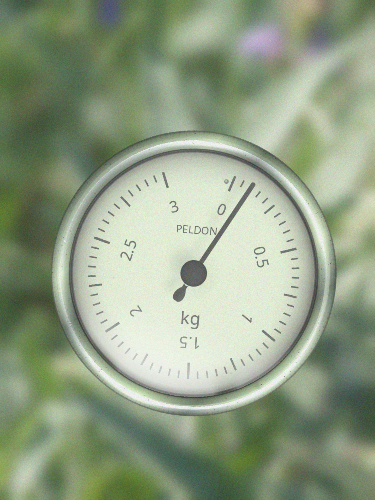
0.1 kg
